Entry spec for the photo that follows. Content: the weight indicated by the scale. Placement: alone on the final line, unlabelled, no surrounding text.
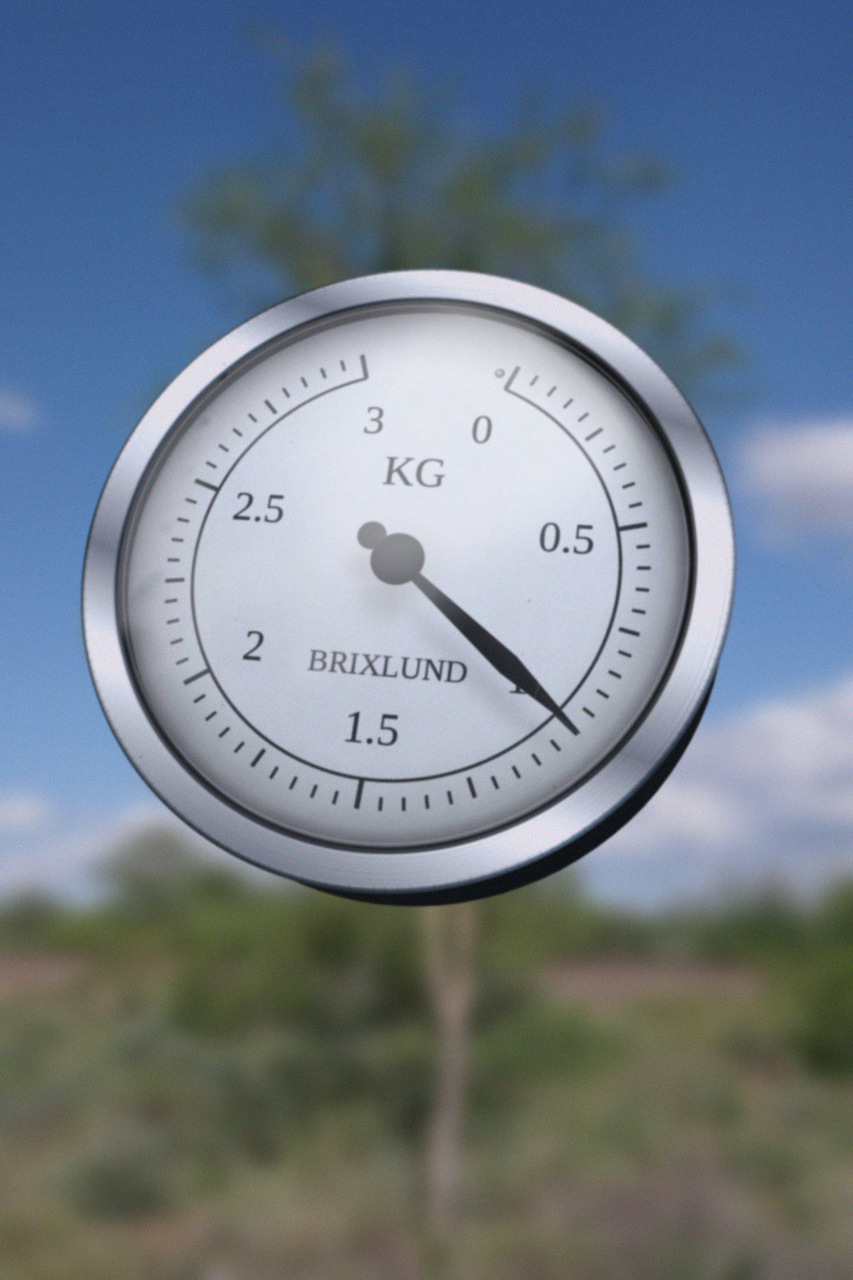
1 kg
